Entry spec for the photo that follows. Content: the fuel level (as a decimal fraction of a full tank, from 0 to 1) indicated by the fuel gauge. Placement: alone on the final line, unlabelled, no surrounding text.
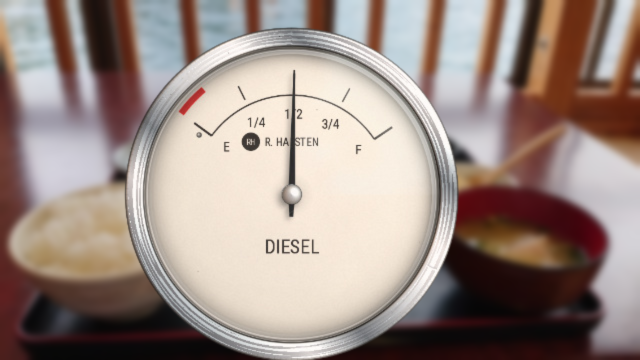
0.5
